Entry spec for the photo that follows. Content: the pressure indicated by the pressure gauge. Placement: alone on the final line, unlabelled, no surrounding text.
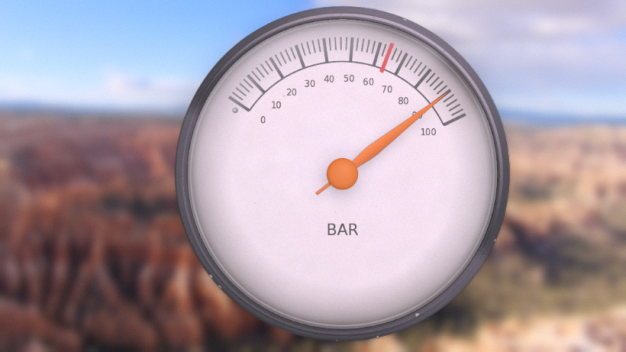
90 bar
